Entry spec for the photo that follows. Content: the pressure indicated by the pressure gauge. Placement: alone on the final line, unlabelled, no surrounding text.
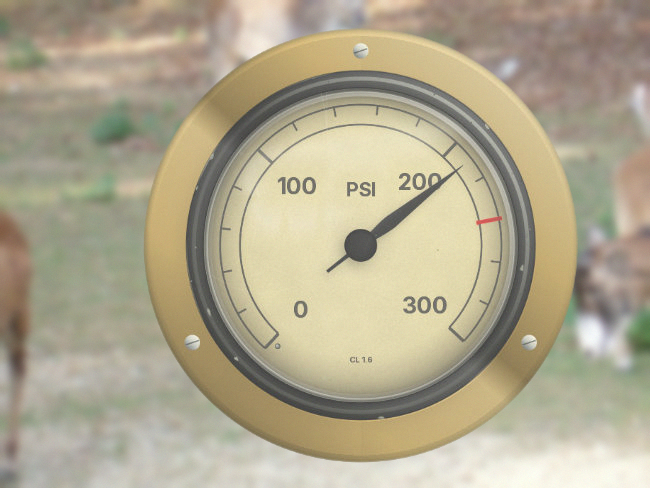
210 psi
